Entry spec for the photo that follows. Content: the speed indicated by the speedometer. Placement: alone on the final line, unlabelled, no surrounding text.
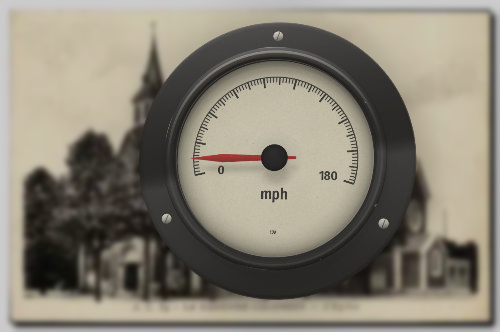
10 mph
